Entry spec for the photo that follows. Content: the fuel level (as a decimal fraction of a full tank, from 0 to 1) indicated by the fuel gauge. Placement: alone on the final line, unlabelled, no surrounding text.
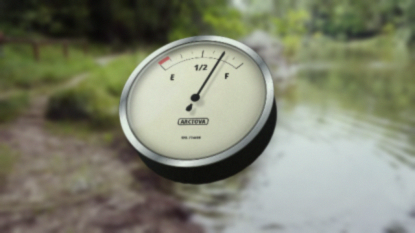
0.75
